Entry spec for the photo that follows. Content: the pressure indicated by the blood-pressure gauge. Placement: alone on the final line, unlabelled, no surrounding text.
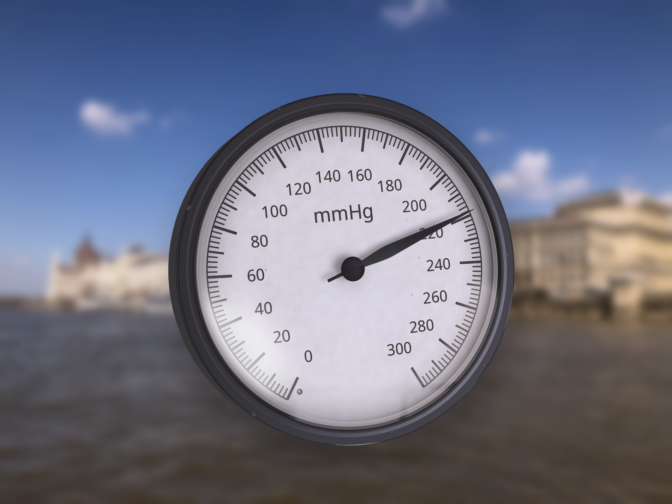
218 mmHg
